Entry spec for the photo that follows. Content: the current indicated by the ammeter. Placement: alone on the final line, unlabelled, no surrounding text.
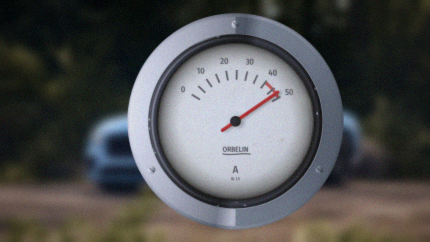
47.5 A
